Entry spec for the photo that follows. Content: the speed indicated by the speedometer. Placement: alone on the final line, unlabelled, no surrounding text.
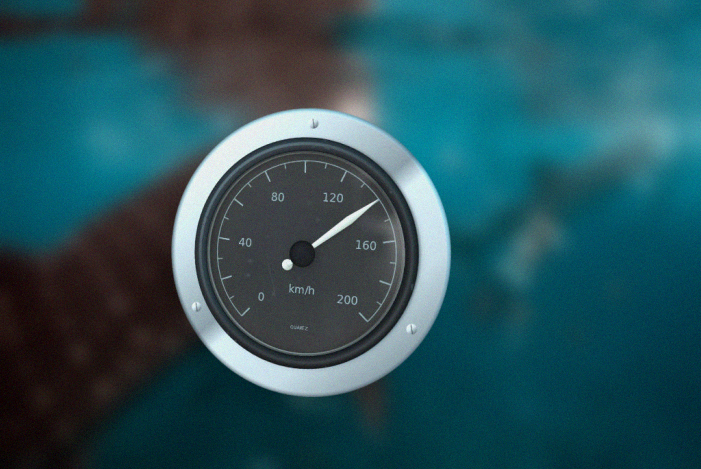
140 km/h
